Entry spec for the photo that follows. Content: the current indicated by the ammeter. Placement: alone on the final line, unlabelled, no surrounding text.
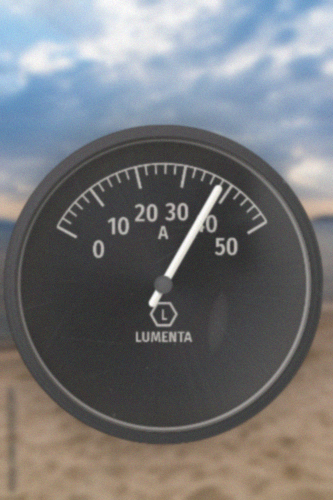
38 A
